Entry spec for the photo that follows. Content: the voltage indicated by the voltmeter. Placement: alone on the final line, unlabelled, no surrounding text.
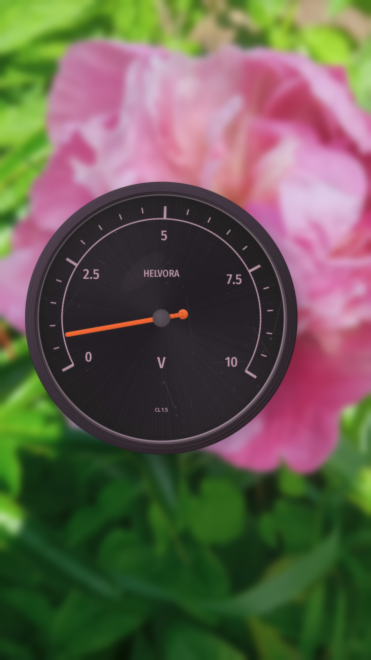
0.75 V
